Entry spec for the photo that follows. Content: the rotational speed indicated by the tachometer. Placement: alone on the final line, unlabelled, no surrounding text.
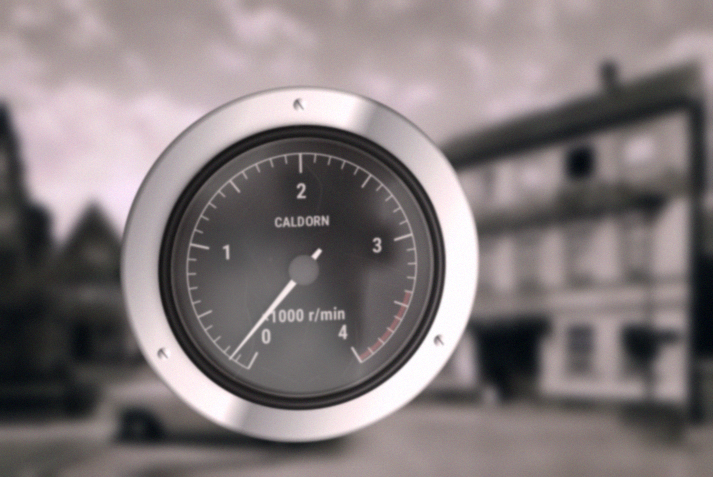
150 rpm
